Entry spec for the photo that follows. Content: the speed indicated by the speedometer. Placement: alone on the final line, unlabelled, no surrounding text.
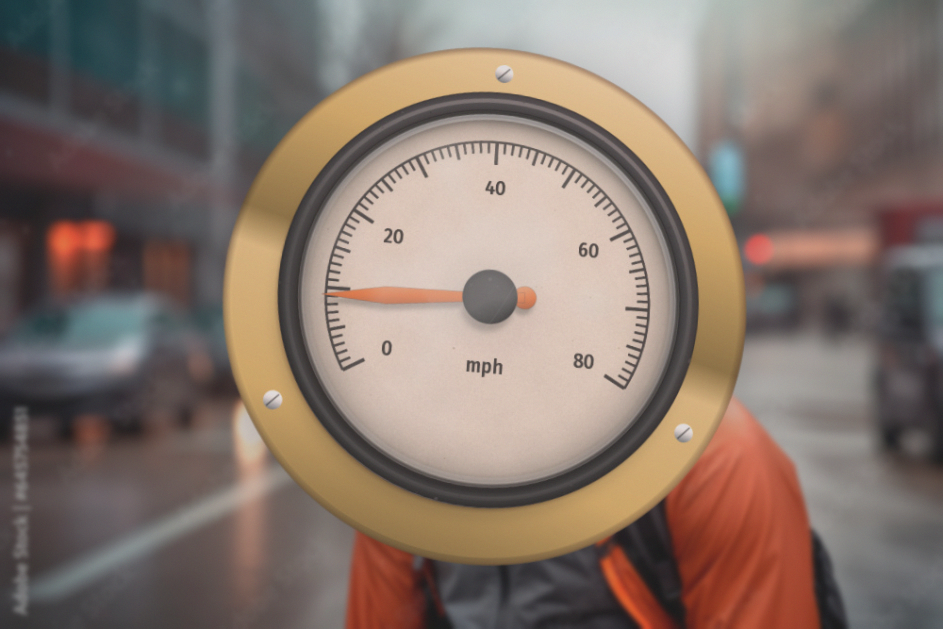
9 mph
